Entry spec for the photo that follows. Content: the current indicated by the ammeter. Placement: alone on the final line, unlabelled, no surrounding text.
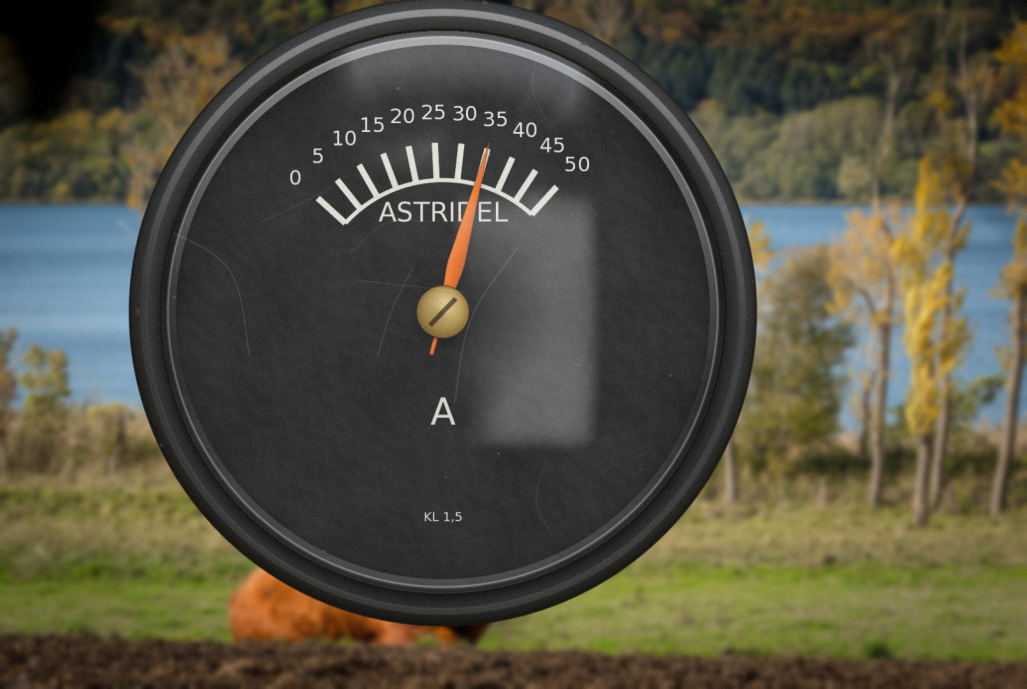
35 A
